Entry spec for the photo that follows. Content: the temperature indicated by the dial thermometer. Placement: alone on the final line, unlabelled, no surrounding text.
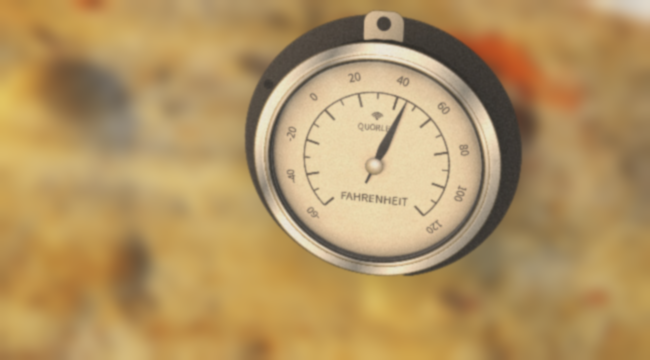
45 °F
